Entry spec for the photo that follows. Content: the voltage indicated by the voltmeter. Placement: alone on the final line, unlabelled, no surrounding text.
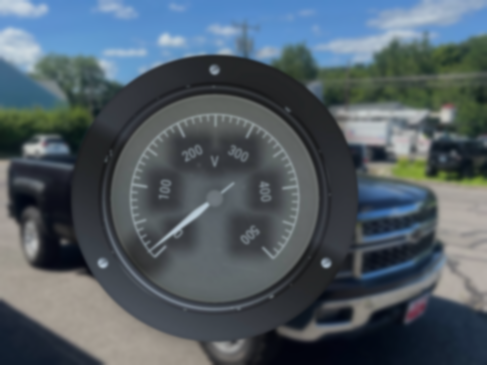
10 V
